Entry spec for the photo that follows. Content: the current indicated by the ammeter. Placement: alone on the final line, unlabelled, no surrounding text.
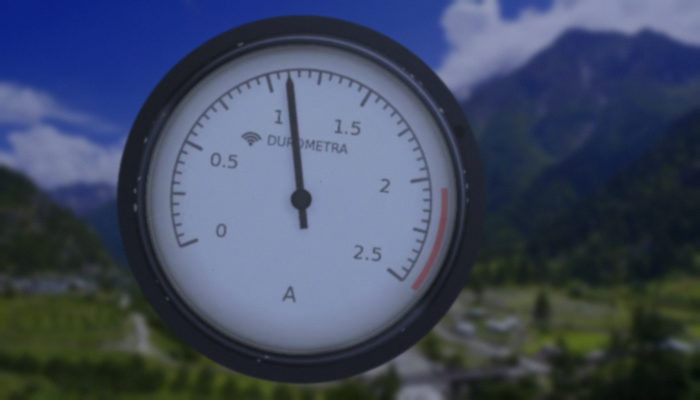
1.1 A
